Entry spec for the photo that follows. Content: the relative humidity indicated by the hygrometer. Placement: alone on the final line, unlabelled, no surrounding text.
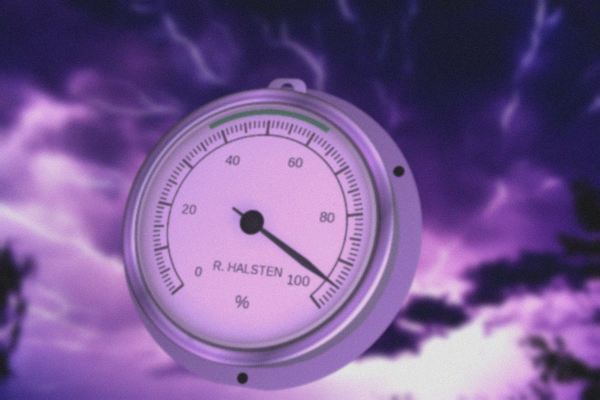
95 %
